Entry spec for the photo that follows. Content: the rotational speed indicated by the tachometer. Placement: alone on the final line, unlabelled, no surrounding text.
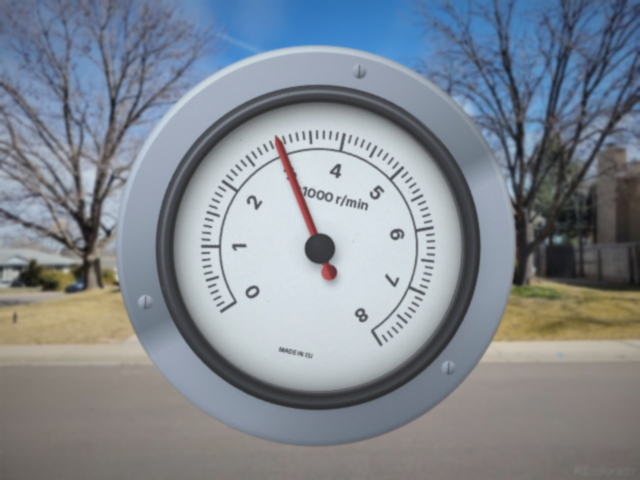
3000 rpm
